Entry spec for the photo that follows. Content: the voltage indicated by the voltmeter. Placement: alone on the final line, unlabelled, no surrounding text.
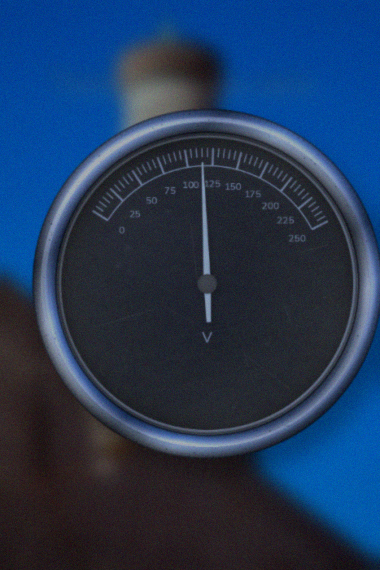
115 V
